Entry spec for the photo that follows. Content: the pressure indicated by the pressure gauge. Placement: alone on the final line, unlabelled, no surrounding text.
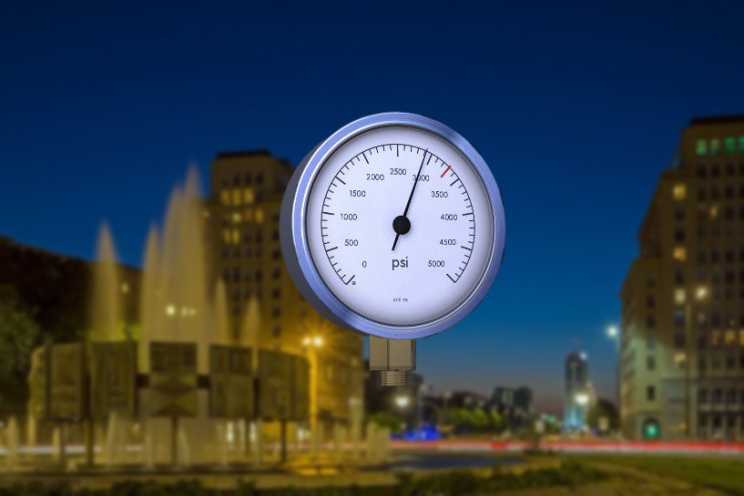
2900 psi
